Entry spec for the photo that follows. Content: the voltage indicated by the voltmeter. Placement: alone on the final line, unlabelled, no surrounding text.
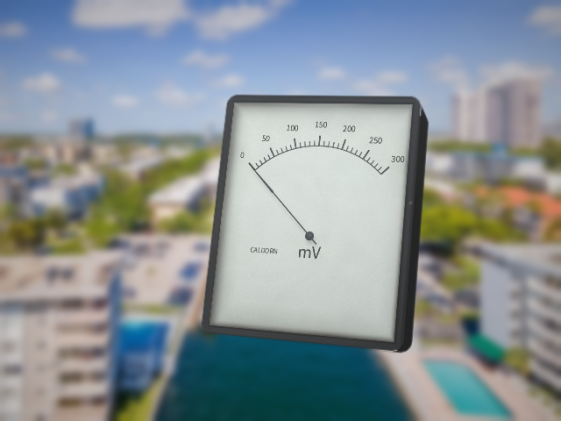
0 mV
